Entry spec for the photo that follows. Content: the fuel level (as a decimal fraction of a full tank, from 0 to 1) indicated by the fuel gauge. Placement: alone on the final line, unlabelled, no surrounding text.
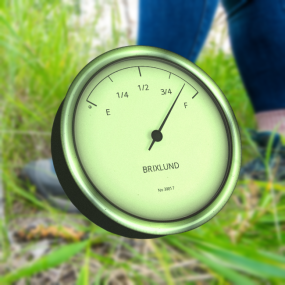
0.875
